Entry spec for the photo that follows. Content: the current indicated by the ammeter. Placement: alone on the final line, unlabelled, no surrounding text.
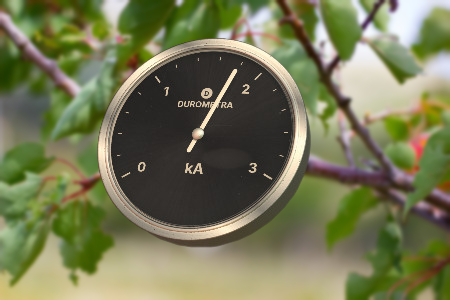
1.8 kA
